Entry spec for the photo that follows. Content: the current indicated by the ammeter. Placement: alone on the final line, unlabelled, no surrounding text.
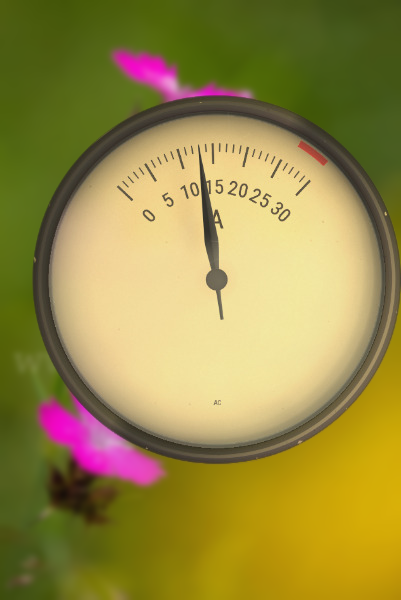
13 A
